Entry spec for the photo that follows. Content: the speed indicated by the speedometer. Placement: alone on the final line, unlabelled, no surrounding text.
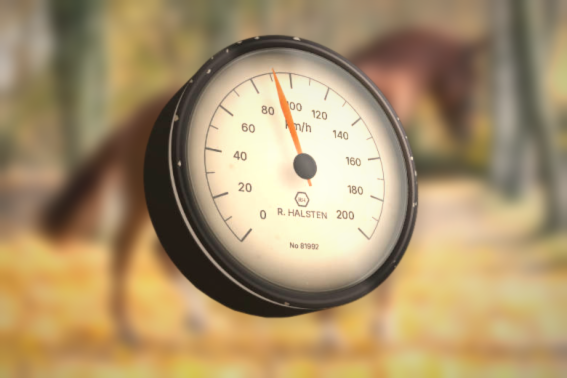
90 km/h
